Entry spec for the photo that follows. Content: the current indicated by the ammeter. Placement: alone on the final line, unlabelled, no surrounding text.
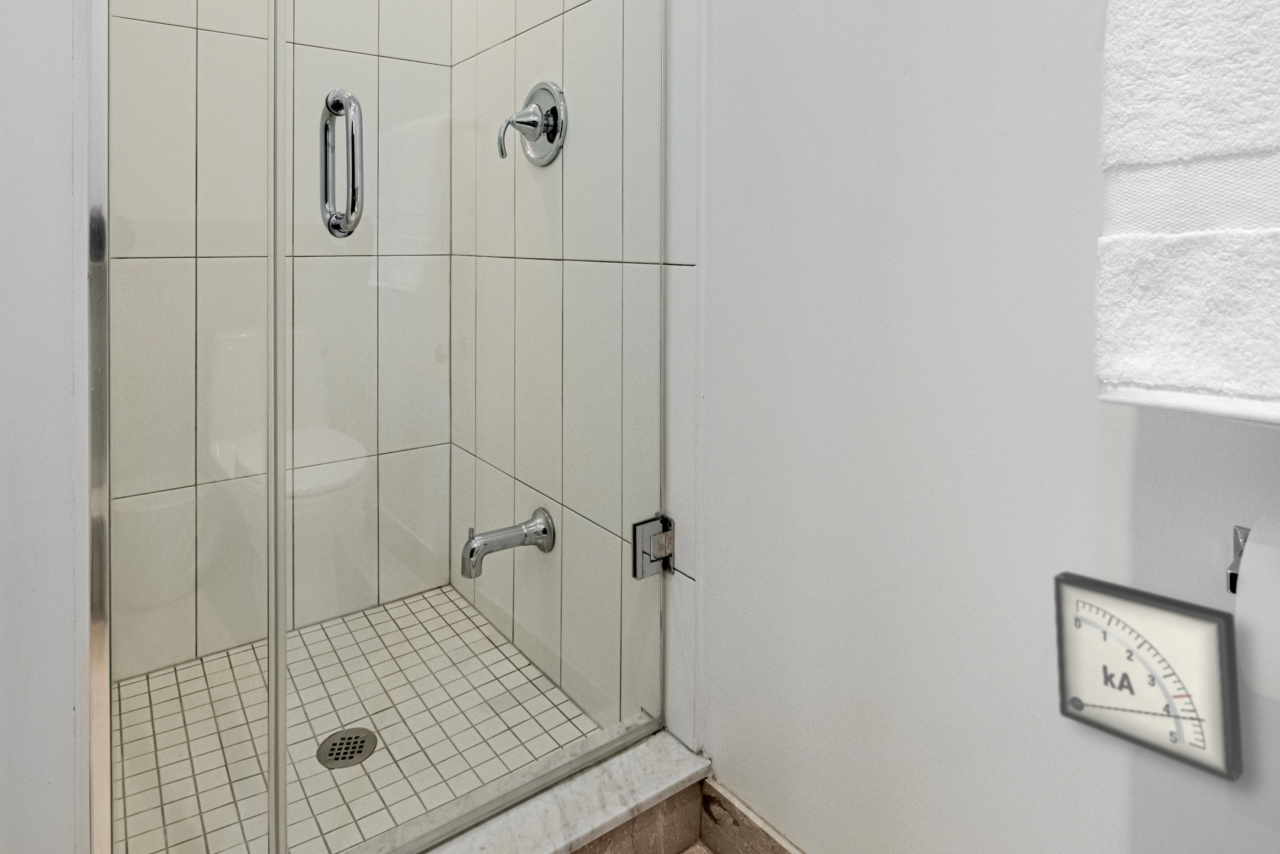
4.2 kA
